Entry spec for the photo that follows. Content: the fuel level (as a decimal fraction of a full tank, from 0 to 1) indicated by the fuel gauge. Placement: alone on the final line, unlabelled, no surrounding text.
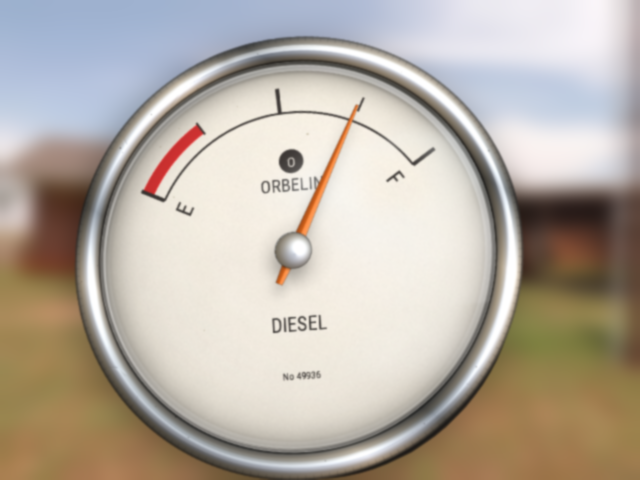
0.75
